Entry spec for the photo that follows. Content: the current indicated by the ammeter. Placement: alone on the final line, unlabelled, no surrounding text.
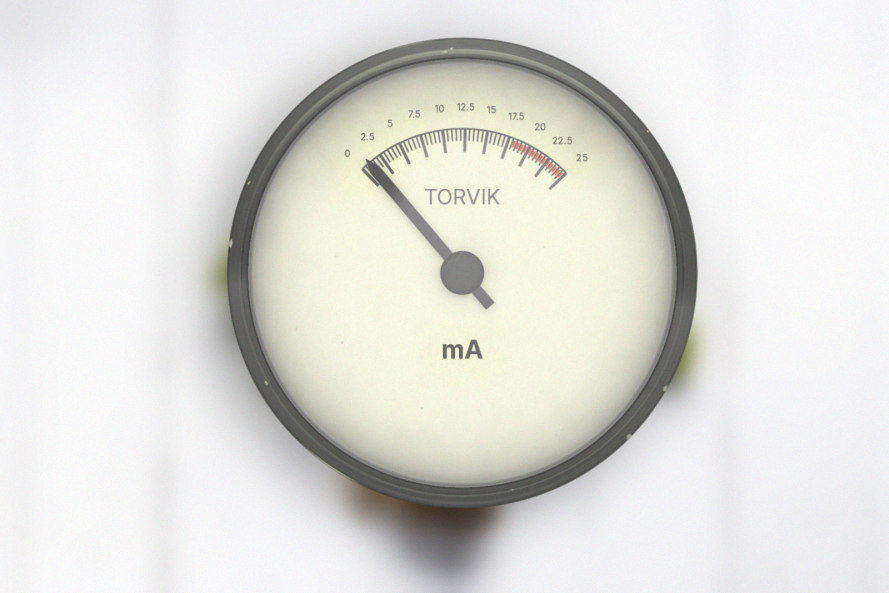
1 mA
